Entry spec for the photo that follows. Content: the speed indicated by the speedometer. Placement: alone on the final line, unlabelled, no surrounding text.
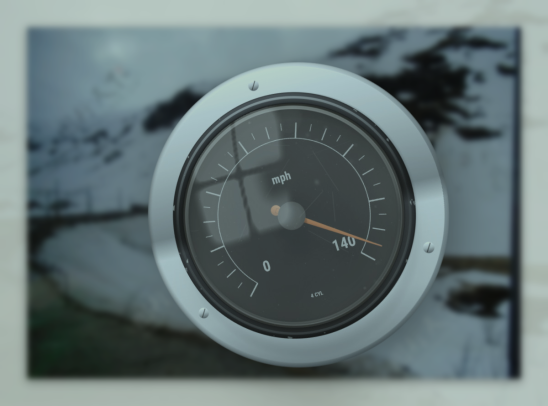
135 mph
